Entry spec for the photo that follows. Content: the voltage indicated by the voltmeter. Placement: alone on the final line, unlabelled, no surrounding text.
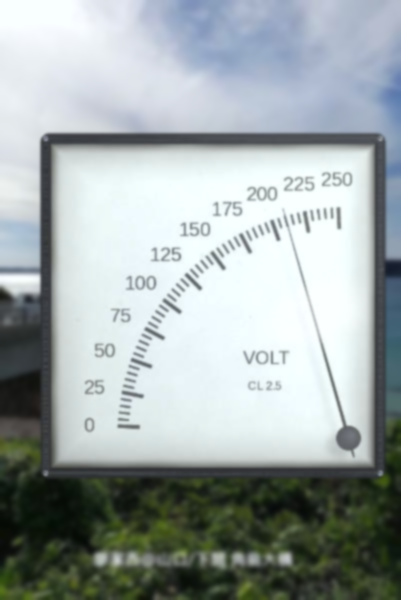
210 V
